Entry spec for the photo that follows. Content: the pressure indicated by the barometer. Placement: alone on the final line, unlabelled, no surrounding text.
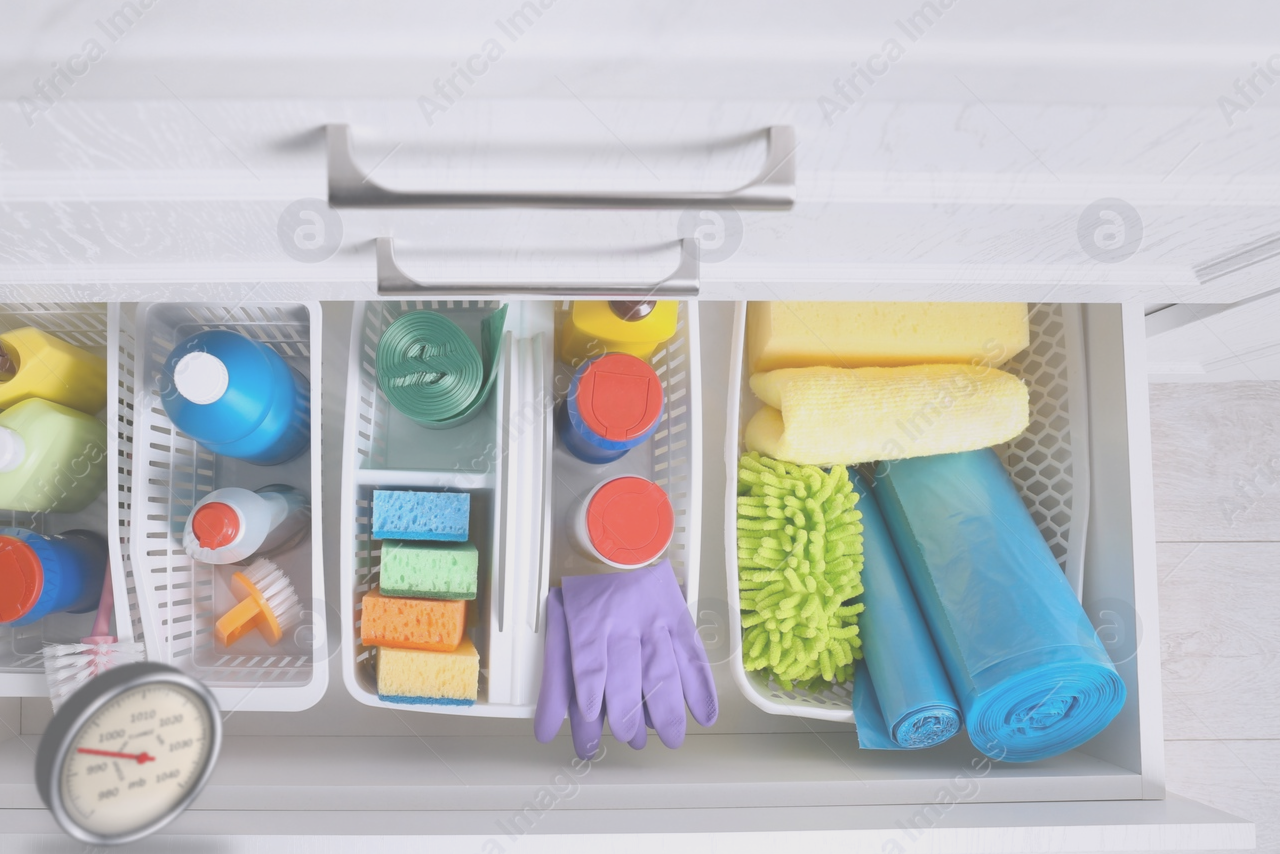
995 mbar
